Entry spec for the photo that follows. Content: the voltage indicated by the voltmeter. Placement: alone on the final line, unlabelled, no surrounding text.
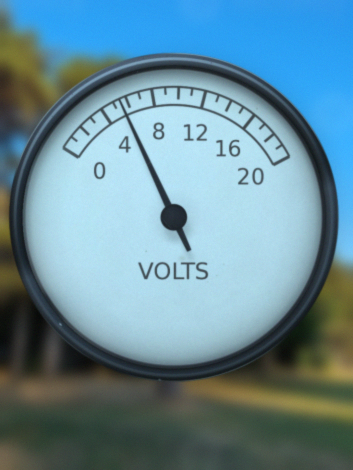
5.5 V
